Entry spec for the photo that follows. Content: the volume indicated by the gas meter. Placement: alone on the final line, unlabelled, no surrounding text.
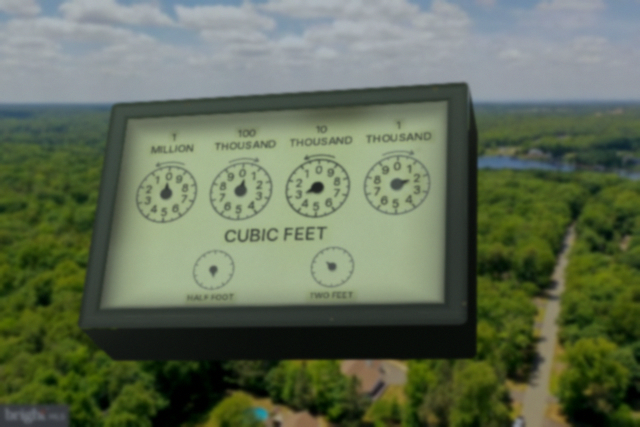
3200 ft³
